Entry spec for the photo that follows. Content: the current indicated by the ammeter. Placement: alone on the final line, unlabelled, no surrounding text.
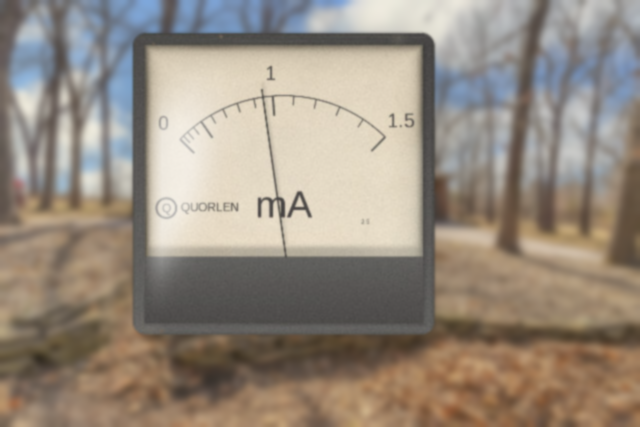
0.95 mA
